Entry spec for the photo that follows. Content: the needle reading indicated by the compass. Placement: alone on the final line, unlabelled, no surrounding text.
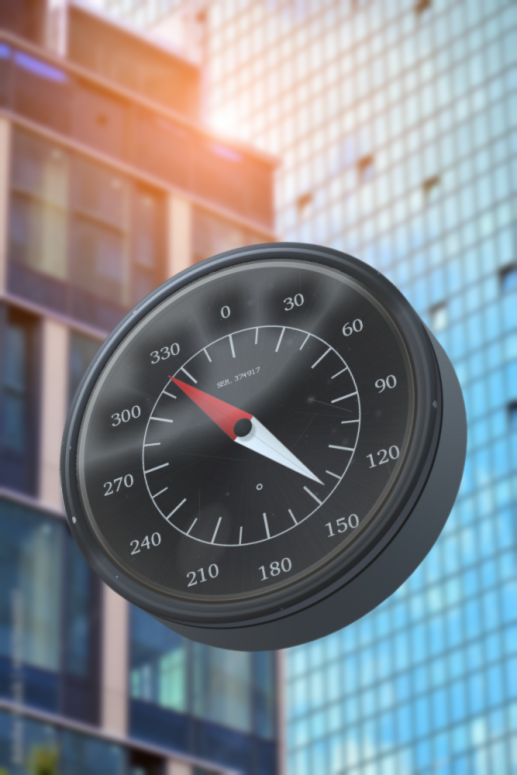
322.5 °
